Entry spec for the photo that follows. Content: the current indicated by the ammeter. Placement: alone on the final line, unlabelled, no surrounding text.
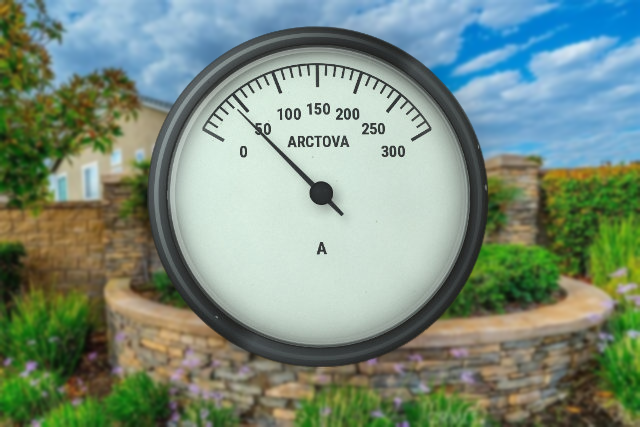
40 A
